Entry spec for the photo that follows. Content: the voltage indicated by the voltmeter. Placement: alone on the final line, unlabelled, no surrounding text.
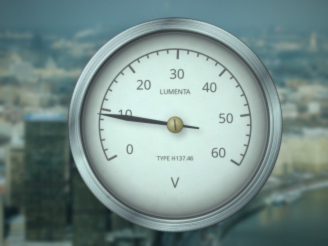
9 V
